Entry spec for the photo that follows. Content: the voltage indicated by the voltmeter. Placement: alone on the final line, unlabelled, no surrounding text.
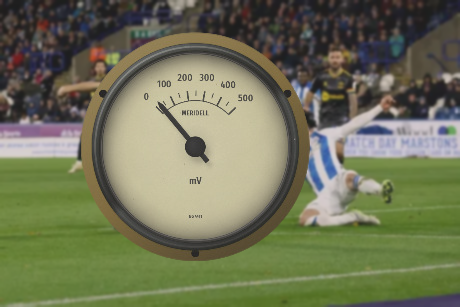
25 mV
